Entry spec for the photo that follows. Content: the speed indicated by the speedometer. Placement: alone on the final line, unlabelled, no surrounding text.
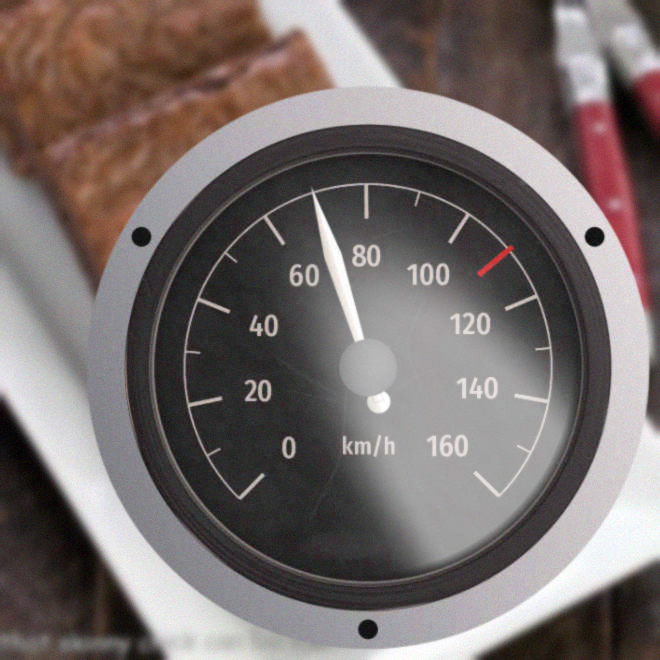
70 km/h
